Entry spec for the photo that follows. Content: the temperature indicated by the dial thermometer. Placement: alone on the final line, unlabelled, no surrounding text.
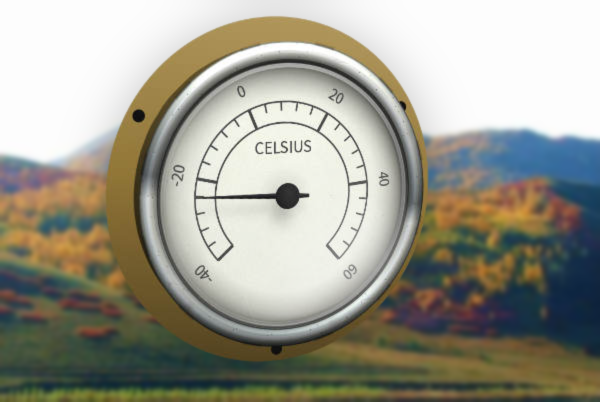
-24 °C
